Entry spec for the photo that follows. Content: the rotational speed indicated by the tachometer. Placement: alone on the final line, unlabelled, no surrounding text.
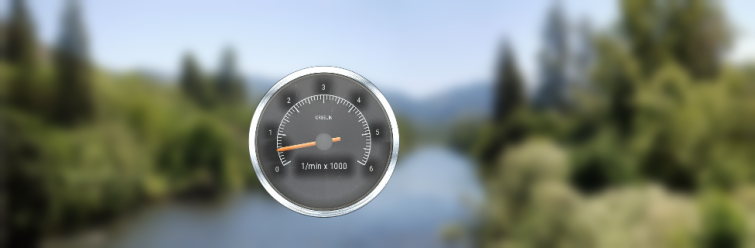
500 rpm
